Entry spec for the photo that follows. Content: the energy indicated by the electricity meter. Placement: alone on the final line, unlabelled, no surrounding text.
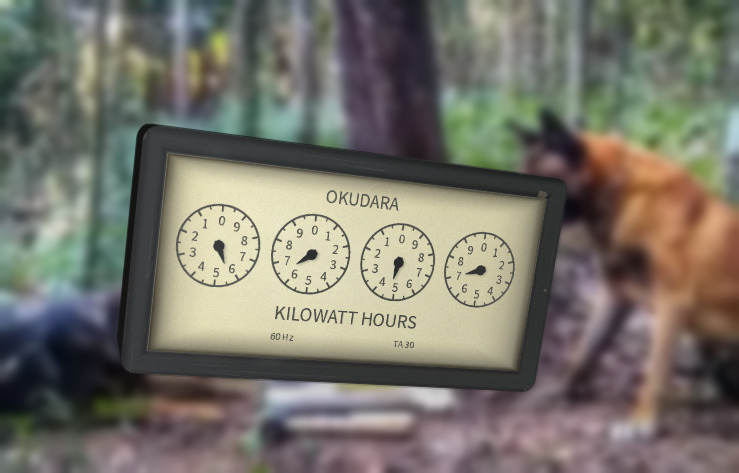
5647 kWh
